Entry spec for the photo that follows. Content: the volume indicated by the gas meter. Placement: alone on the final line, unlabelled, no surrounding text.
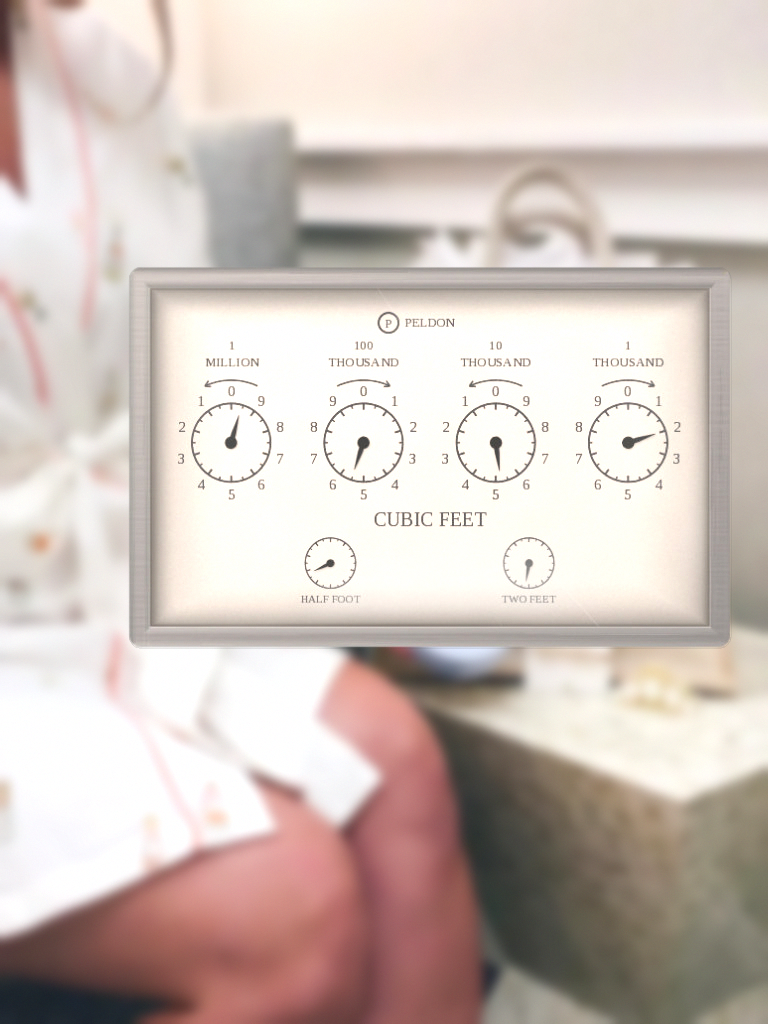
955200 ft³
